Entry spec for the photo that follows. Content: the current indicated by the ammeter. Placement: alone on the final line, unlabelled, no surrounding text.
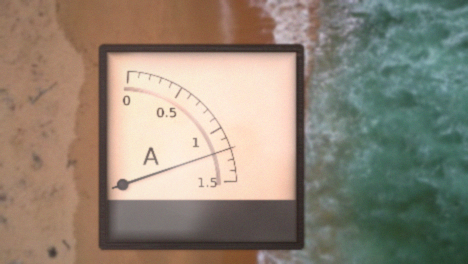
1.2 A
